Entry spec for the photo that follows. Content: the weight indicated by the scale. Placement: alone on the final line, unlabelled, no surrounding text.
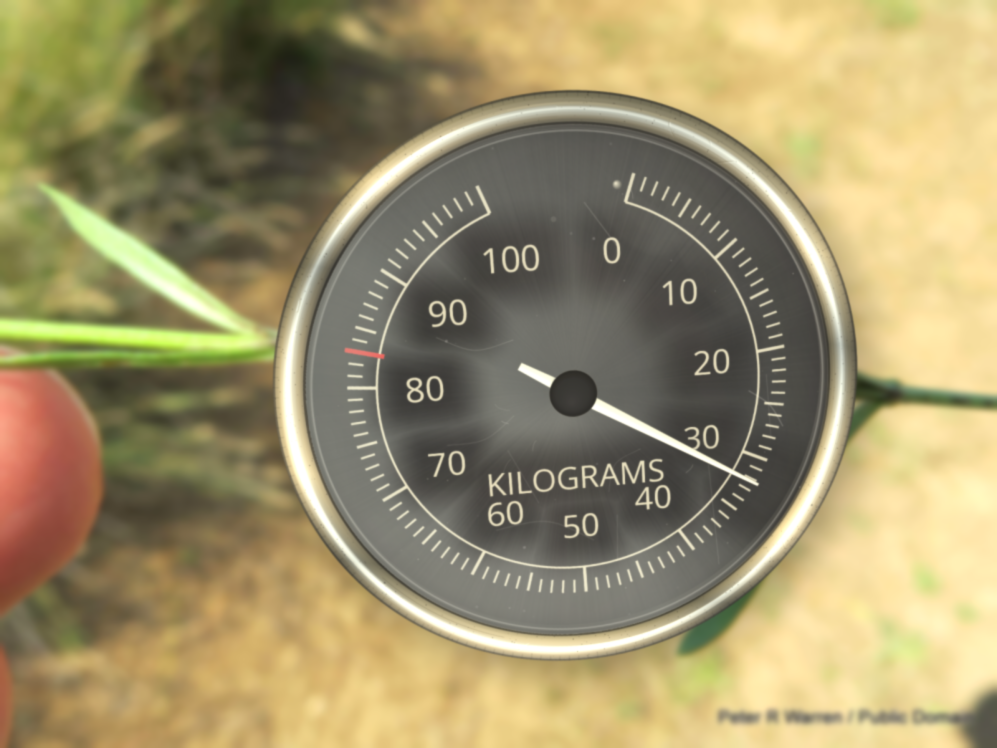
32 kg
